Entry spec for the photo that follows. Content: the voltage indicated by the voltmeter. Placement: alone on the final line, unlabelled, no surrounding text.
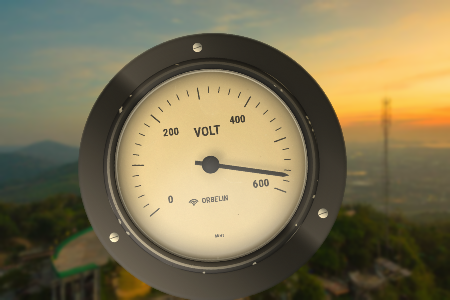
570 V
